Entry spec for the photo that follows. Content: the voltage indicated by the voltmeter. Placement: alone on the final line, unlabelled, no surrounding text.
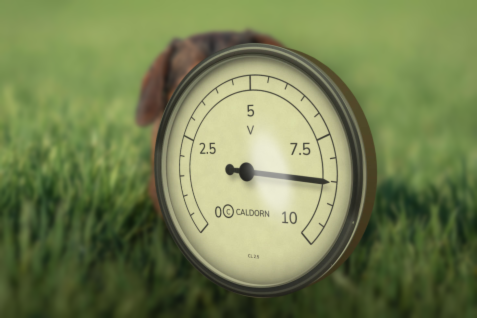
8.5 V
